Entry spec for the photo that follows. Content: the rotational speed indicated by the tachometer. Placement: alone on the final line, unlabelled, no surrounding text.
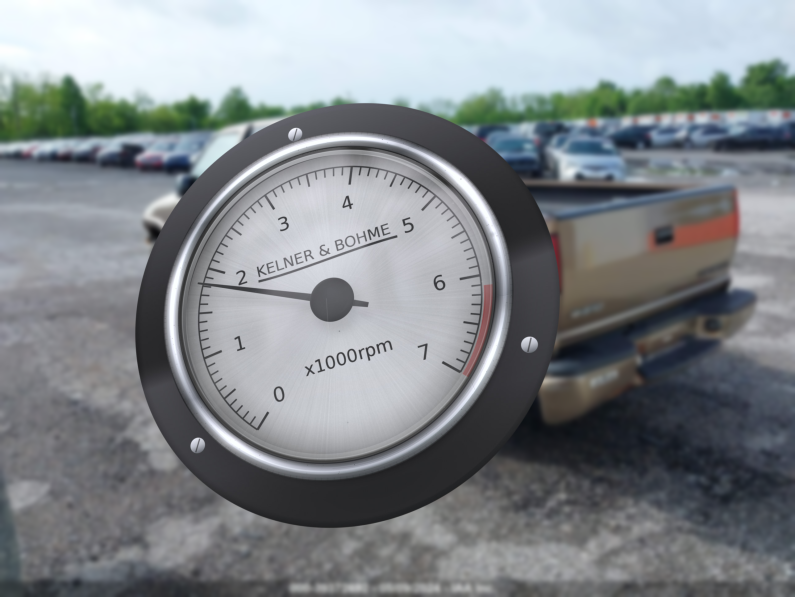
1800 rpm
